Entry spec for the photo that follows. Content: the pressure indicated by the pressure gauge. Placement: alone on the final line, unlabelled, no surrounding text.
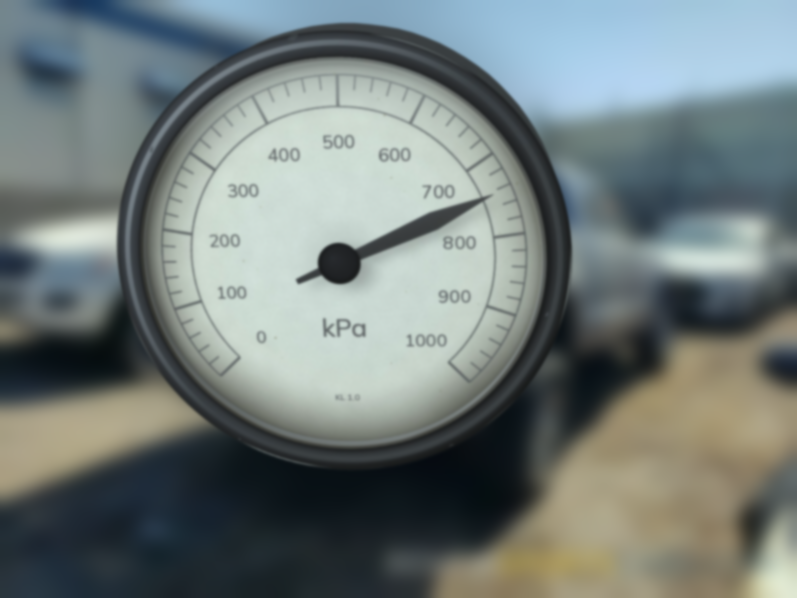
740 kPa
